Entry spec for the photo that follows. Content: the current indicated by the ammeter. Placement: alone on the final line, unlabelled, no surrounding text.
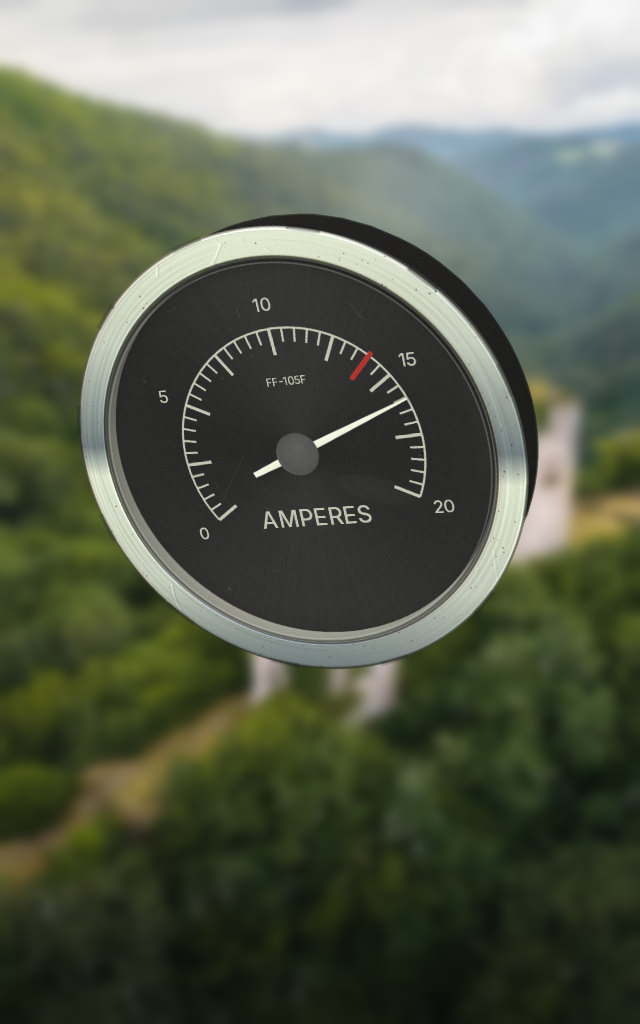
16 A
